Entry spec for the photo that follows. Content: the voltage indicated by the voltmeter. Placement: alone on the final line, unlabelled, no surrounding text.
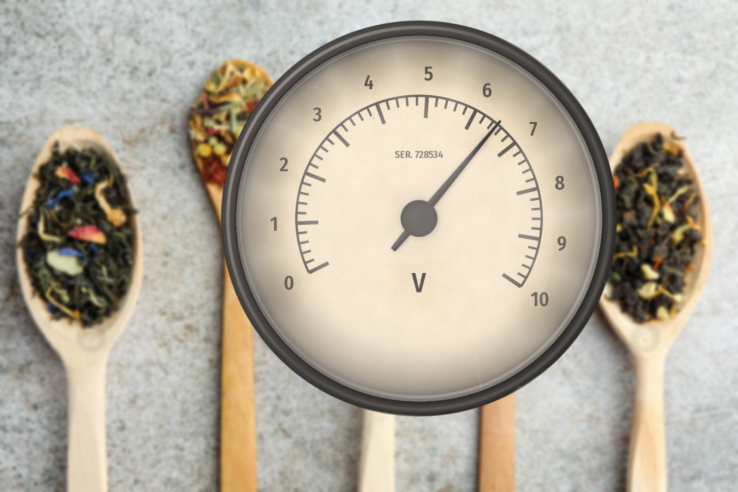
6.5 V
